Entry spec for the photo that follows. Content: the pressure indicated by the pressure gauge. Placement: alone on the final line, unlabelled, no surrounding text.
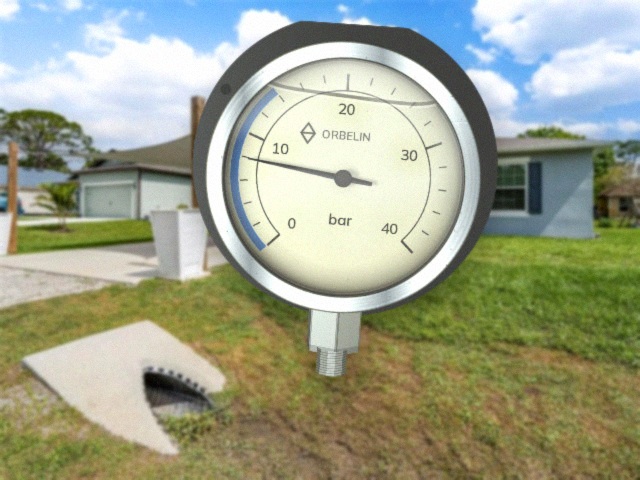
8 bar
